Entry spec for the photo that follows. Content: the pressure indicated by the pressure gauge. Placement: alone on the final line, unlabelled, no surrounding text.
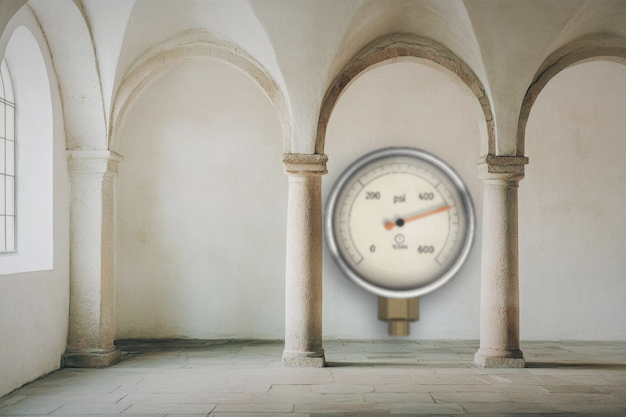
460 psi
